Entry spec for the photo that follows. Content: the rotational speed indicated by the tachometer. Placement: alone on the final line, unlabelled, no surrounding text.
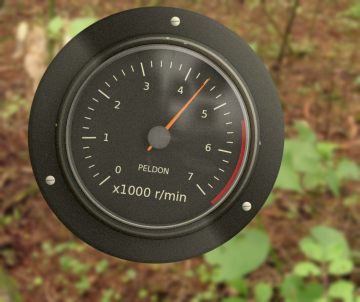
4400 rpm
